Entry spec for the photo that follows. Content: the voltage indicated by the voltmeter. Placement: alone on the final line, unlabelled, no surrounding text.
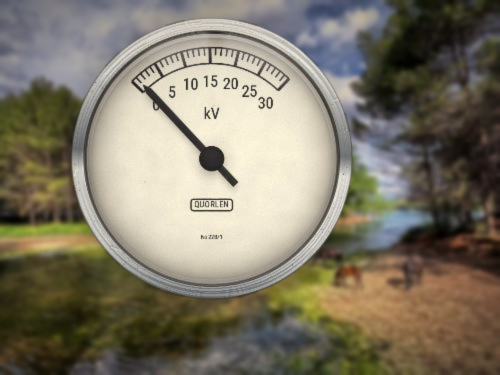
1 kV
